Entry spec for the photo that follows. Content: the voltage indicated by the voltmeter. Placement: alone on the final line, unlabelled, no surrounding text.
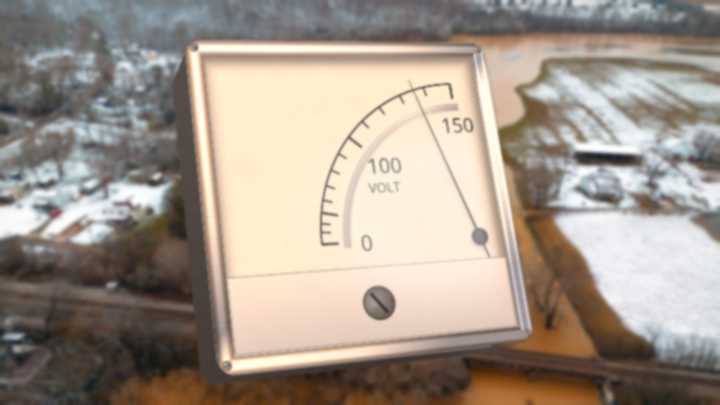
135 V
